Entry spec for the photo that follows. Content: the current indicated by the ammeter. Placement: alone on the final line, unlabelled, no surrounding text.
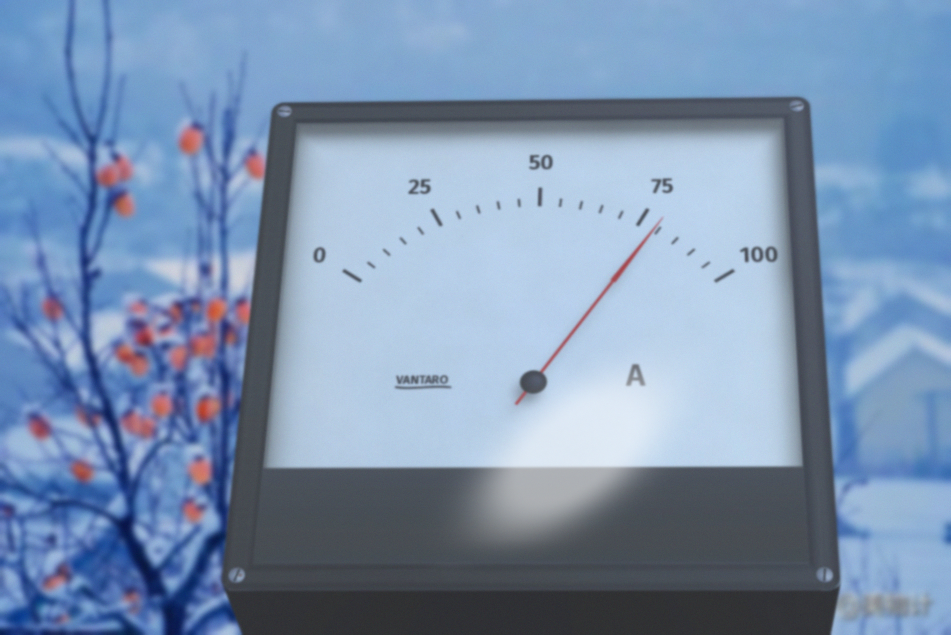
80 A
